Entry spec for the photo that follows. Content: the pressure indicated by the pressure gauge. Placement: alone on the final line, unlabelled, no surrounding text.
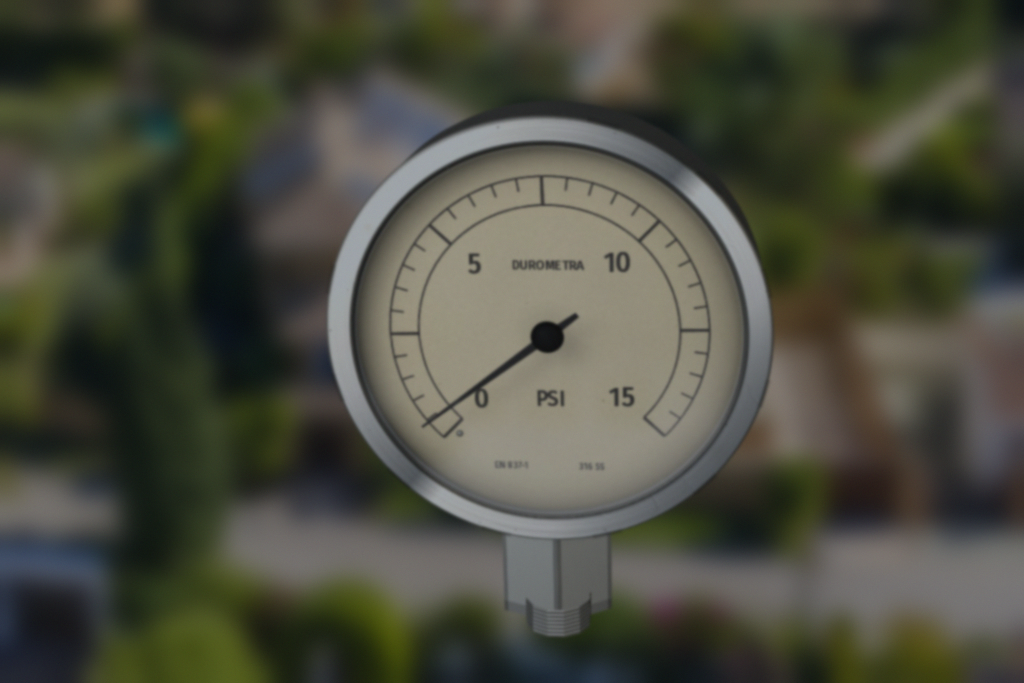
0.5 psi
